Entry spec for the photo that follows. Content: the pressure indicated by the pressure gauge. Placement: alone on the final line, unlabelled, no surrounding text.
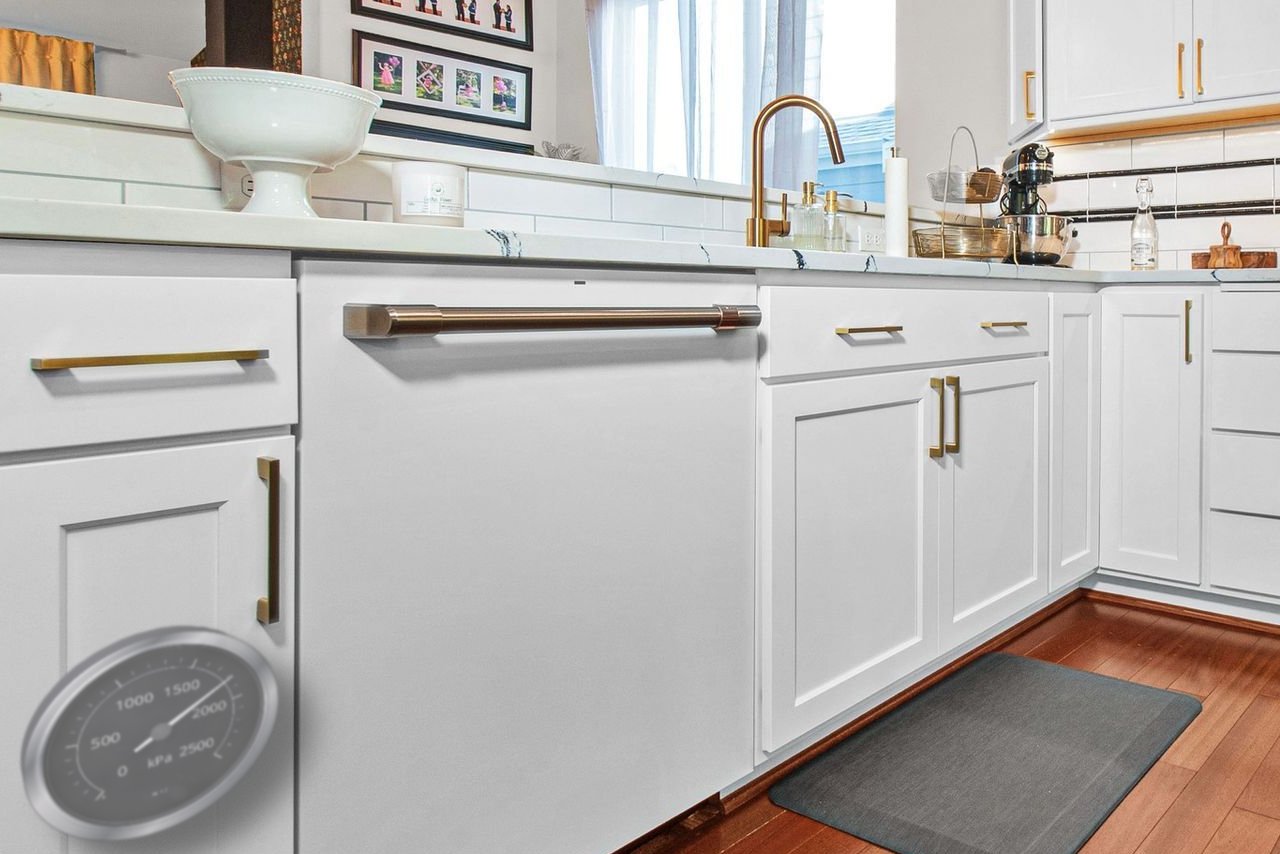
1800 kPa
